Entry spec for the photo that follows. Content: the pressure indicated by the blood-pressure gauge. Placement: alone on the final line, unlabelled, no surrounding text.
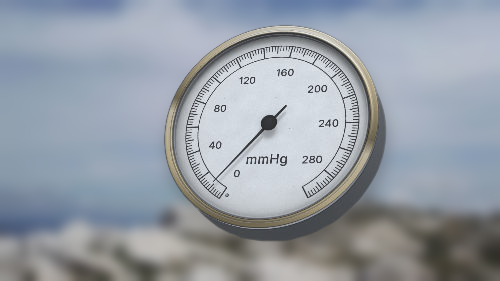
10 mmHg
